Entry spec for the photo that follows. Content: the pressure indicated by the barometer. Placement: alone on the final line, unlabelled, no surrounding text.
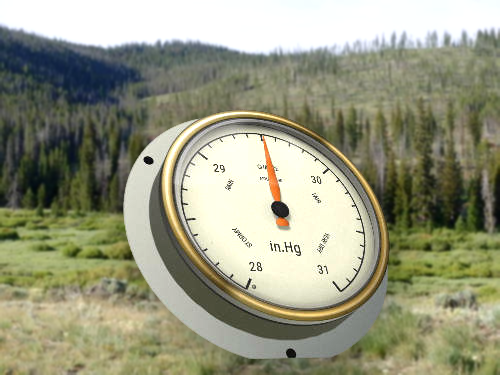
29.5 inHg
